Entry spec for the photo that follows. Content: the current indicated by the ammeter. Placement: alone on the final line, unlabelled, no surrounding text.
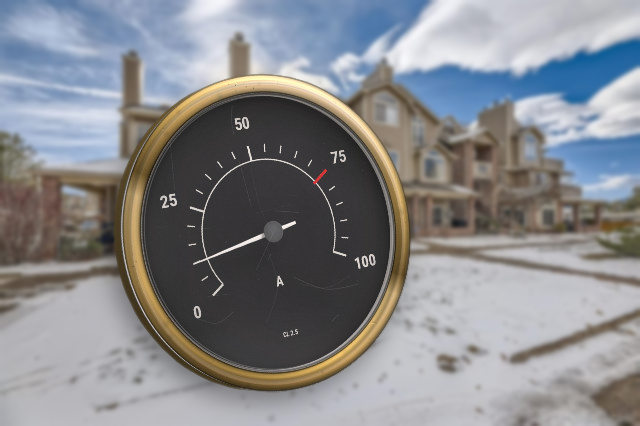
10 A
